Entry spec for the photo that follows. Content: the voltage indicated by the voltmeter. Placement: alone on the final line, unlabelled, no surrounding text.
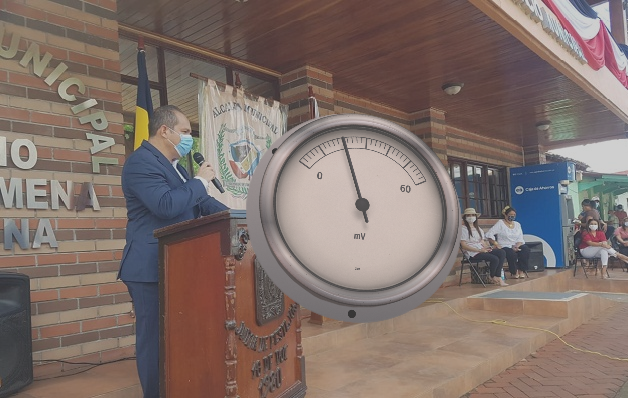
20 mV
